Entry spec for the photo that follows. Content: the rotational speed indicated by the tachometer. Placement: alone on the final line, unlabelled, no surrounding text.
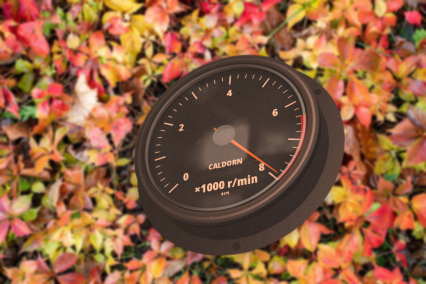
7900 rpm
